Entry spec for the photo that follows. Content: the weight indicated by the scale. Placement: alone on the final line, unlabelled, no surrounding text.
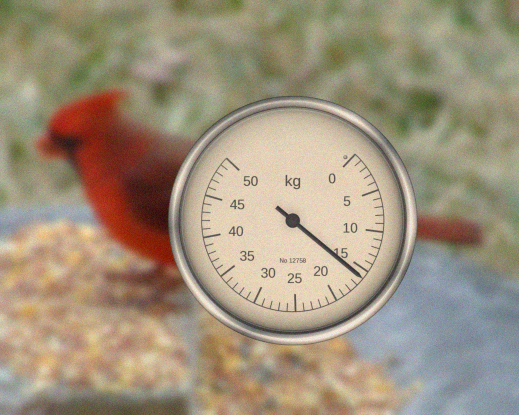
16 kg
